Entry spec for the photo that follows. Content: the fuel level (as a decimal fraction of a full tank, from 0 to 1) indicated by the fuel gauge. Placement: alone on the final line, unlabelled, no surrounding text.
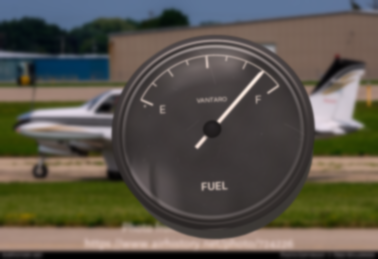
0.875
